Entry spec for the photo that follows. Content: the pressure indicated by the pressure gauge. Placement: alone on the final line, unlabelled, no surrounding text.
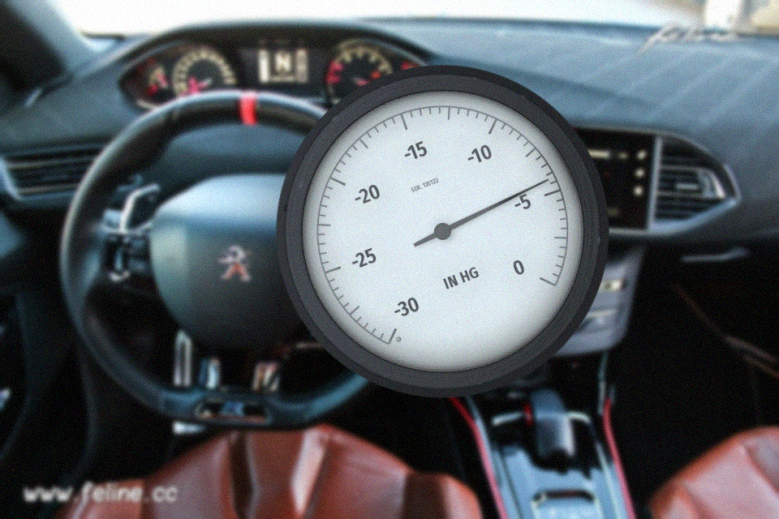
-5.75 inHg
